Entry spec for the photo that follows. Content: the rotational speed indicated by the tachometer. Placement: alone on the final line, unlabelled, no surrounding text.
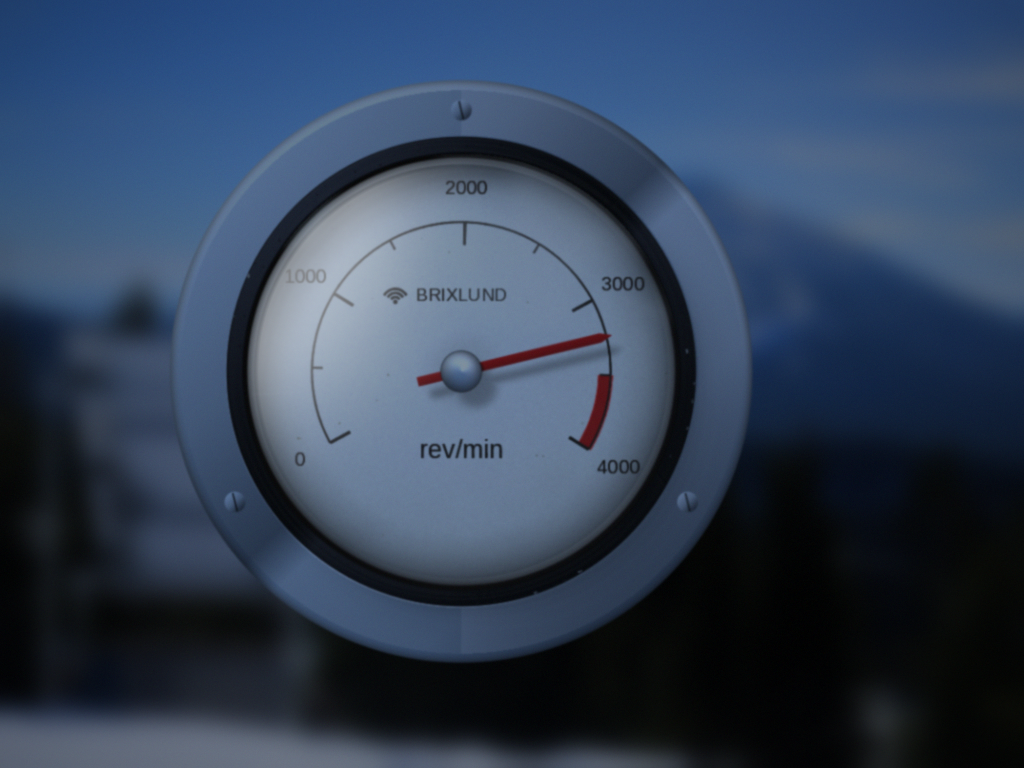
3250 rpm
